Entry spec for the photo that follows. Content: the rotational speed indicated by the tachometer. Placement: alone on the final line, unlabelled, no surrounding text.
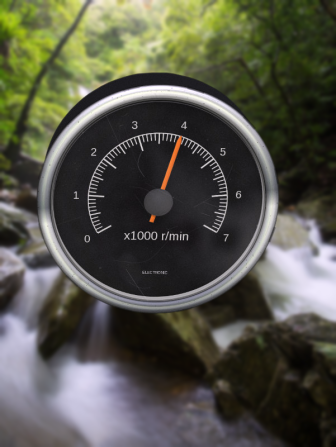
4000 rpm
